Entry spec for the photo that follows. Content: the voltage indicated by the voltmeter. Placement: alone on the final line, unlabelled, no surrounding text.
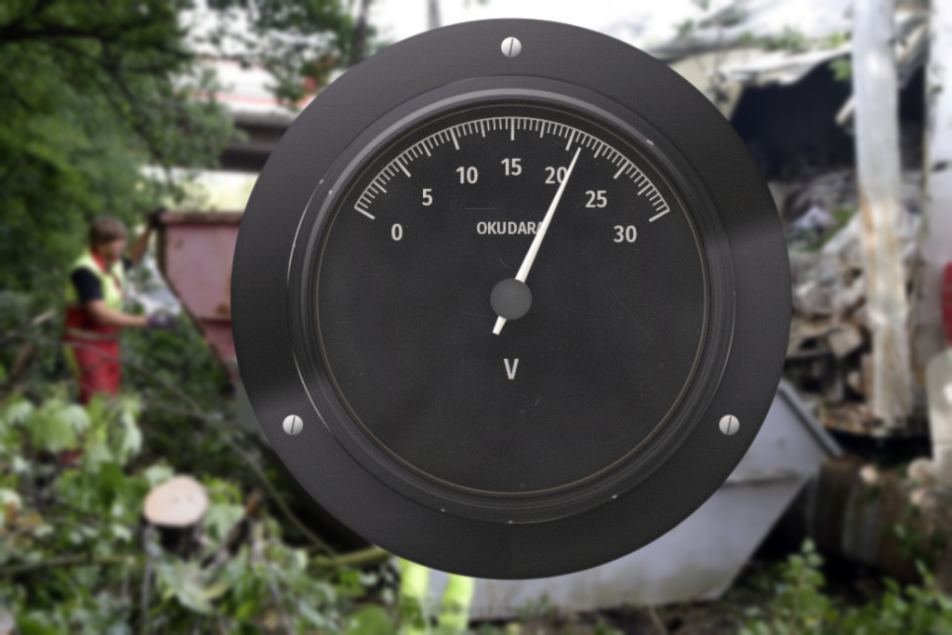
21 V
